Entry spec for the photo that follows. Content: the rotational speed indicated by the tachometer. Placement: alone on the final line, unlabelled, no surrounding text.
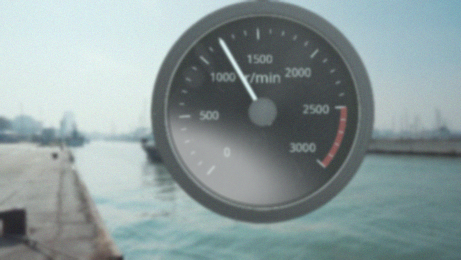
1200 rpm
